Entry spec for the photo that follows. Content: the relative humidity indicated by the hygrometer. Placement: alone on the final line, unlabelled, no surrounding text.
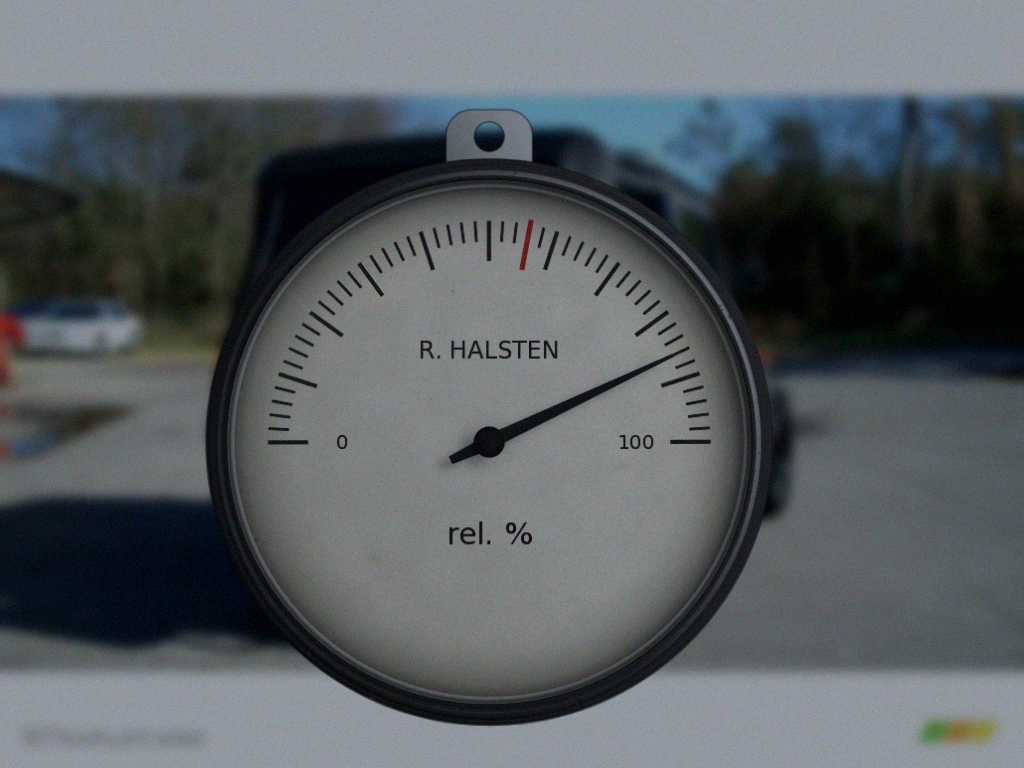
86 %
